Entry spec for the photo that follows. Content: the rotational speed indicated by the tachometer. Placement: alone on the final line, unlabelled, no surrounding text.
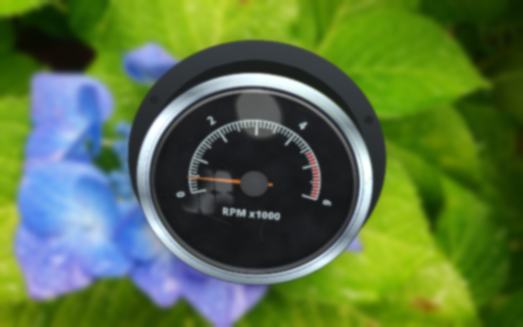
500 rpm
